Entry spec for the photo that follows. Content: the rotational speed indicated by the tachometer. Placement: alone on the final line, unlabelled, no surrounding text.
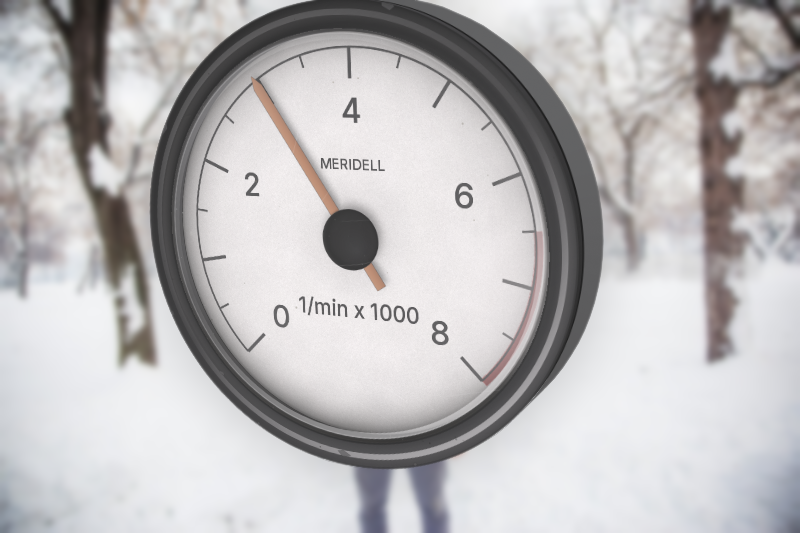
3000 rpm
